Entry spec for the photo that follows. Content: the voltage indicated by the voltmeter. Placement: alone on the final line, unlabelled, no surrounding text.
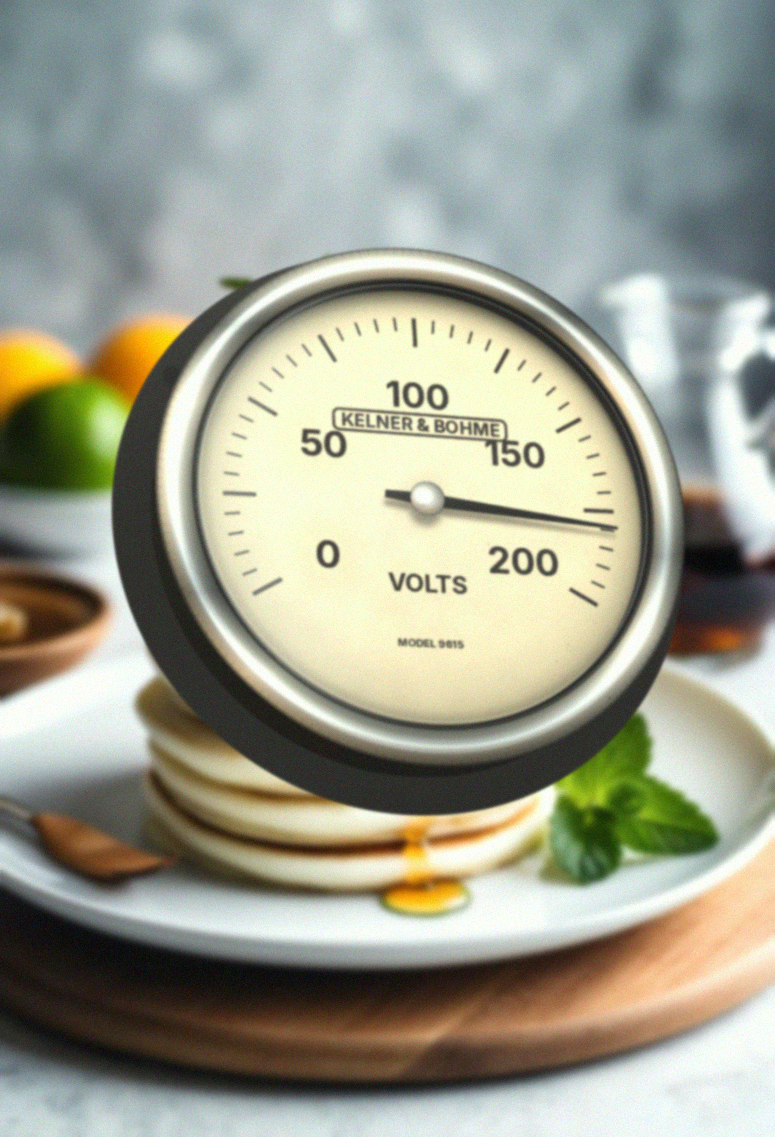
180 V
